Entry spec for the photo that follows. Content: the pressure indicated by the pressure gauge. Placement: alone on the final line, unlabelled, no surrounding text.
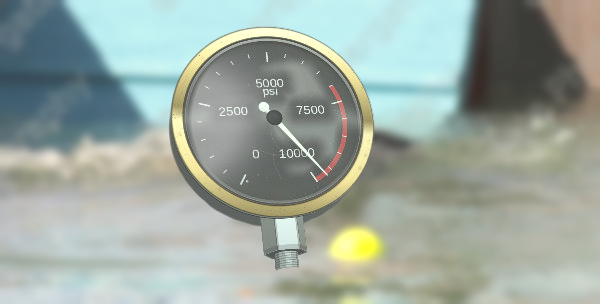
9750 psi
